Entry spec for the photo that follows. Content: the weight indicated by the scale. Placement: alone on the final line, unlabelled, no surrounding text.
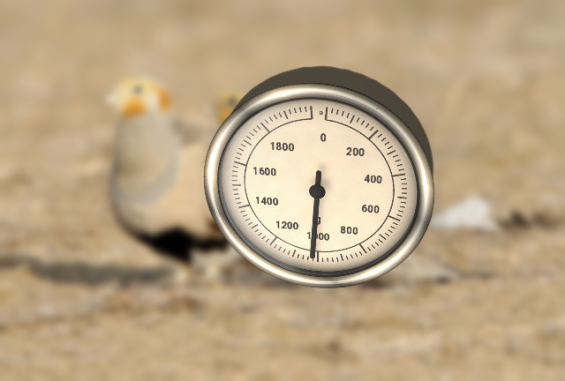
1020 g
